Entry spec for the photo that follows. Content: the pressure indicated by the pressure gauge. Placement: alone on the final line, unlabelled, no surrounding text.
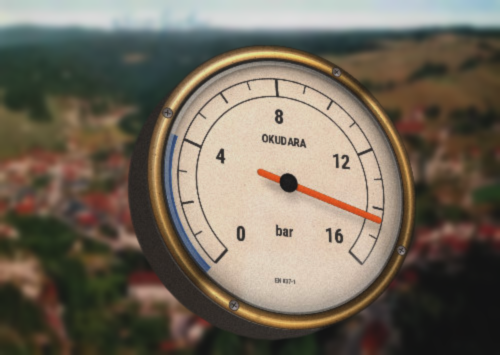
14.5 bar
